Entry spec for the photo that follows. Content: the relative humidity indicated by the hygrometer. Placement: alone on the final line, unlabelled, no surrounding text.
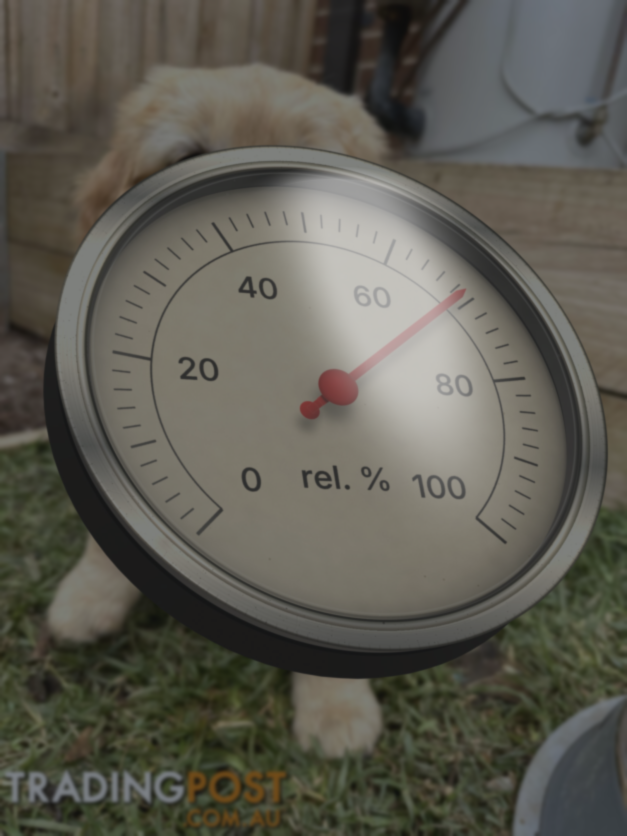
69 %
